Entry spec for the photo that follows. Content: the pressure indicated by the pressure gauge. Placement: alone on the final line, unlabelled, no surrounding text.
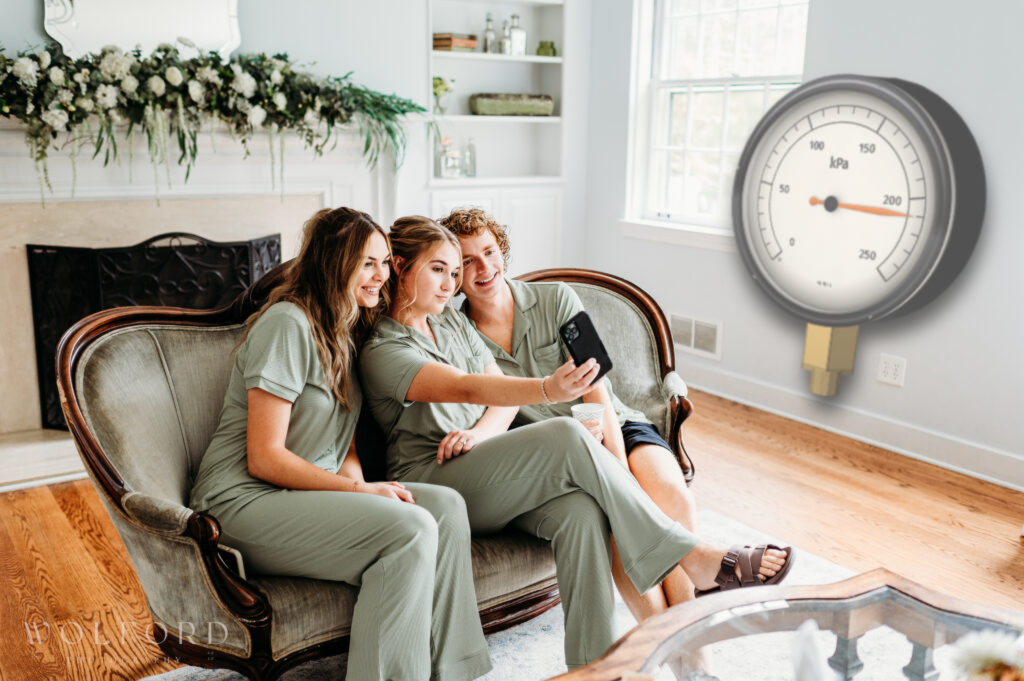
210 kPa
